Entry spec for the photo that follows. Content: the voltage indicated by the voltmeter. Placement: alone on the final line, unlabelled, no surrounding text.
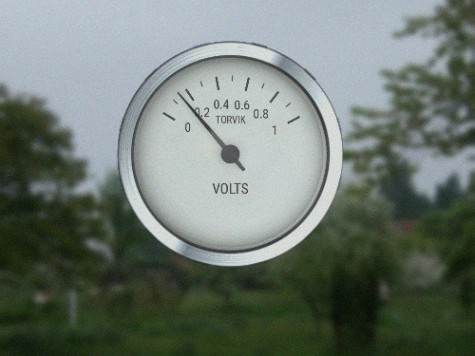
0.15 V
